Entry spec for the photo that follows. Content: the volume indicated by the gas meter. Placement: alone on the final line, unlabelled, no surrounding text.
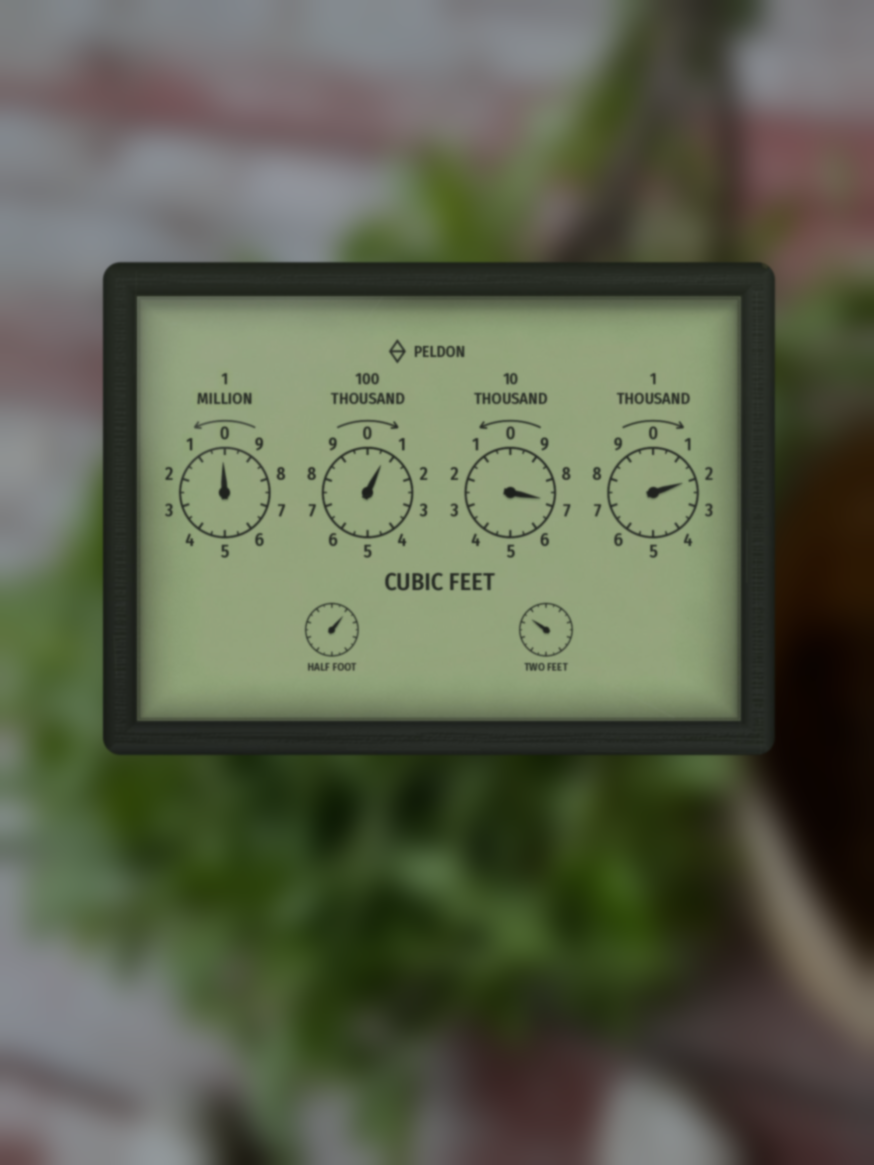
7200 ft³
